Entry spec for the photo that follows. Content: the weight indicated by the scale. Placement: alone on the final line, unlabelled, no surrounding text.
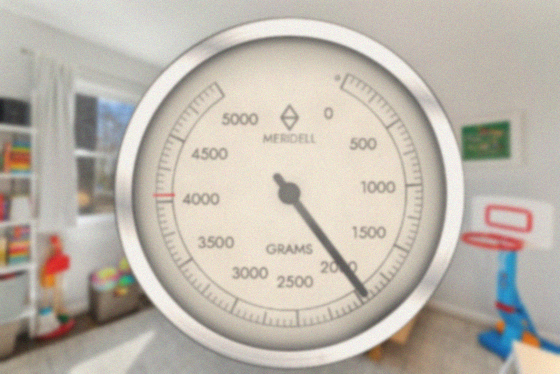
1950 g
